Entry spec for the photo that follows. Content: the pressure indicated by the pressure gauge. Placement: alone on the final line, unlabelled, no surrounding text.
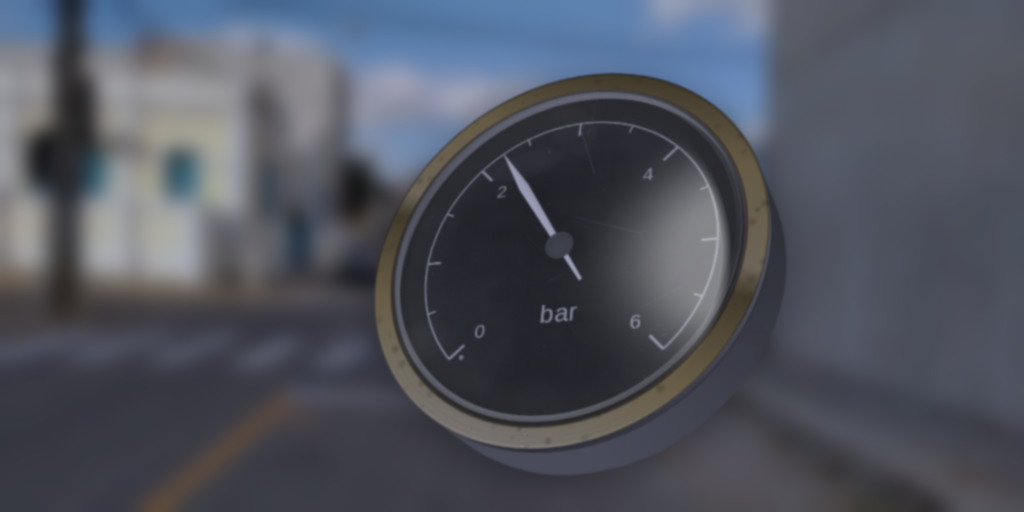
2.25 bar
